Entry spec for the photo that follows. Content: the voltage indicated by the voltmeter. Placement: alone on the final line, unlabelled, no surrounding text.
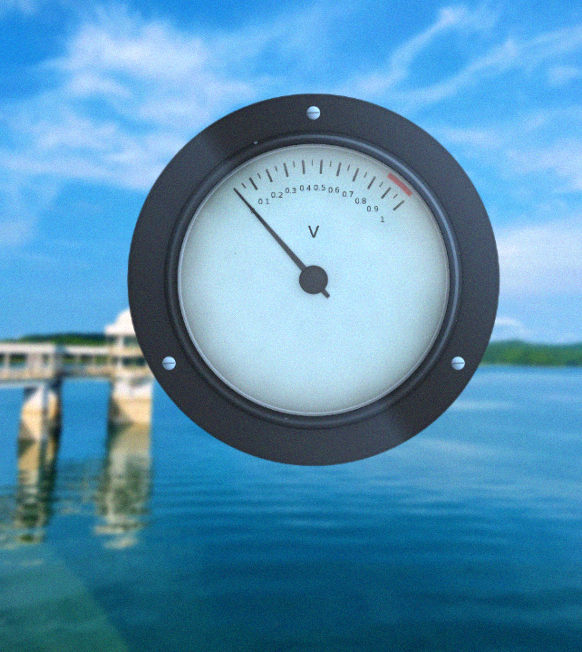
0 V
